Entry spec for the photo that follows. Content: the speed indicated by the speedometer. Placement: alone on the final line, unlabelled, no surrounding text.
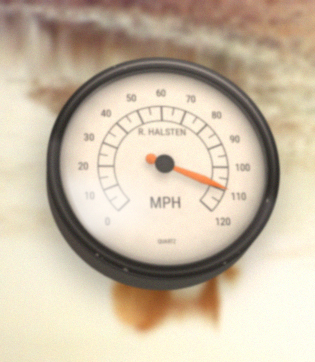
110 mph
